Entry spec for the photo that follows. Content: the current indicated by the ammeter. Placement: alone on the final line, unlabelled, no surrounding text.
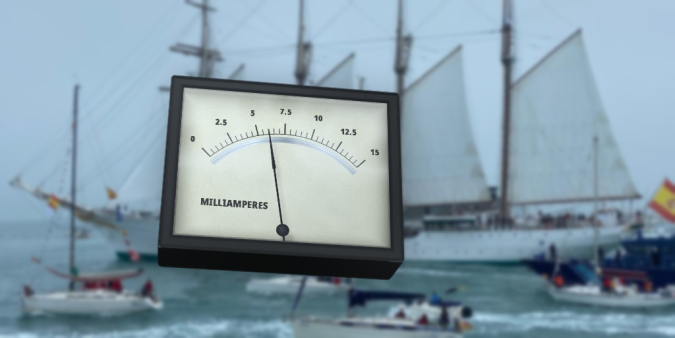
6 mA
